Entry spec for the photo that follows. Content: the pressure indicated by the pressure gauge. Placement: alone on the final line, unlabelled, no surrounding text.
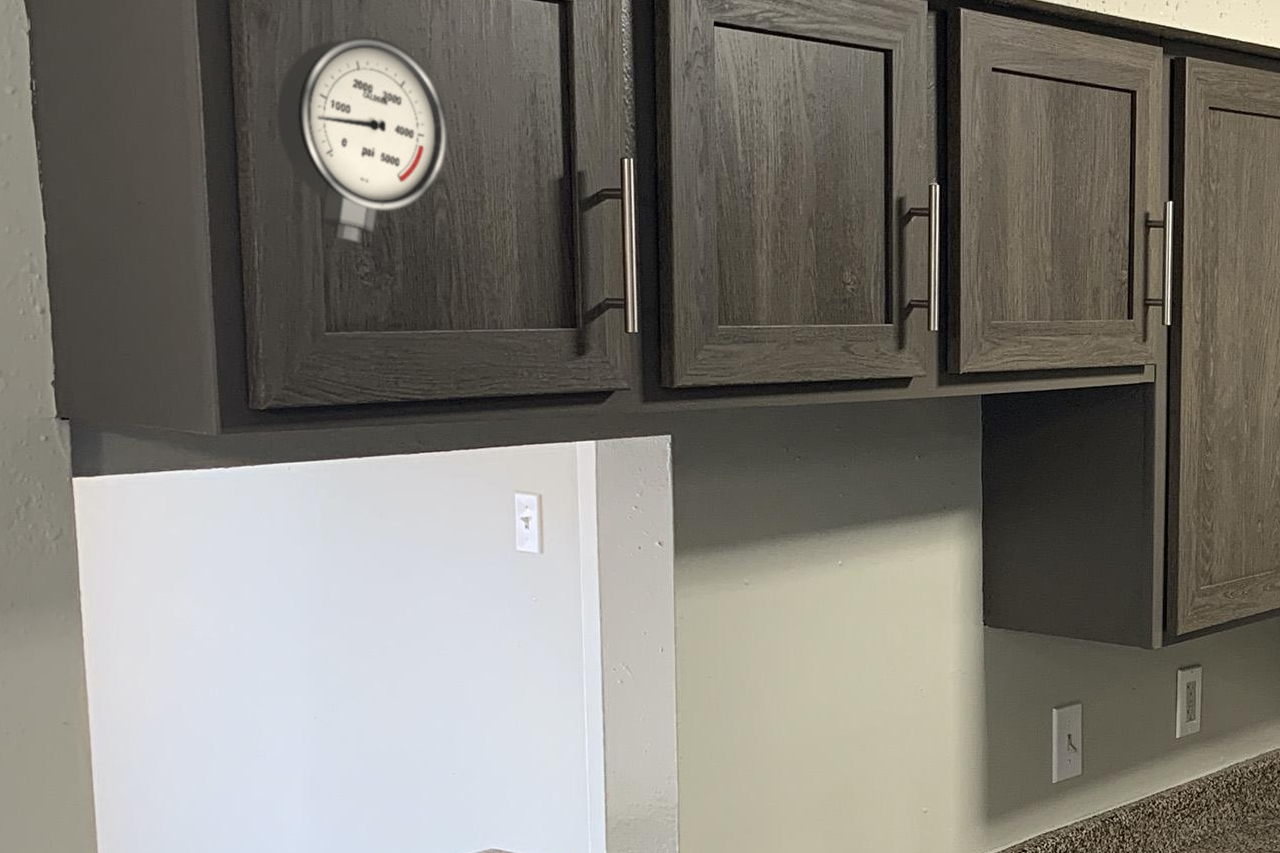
600 psi
